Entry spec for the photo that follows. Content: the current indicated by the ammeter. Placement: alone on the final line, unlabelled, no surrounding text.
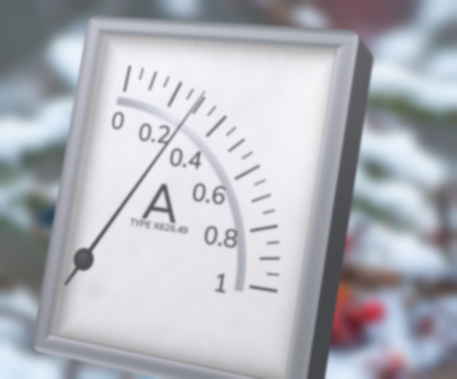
0.3 A
